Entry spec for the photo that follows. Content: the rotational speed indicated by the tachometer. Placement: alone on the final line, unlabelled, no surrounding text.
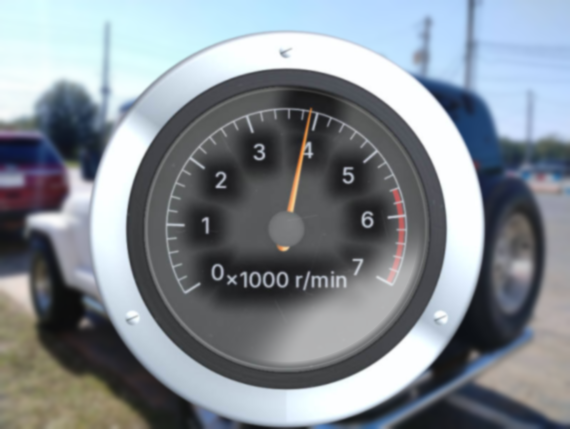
3900 rpm
